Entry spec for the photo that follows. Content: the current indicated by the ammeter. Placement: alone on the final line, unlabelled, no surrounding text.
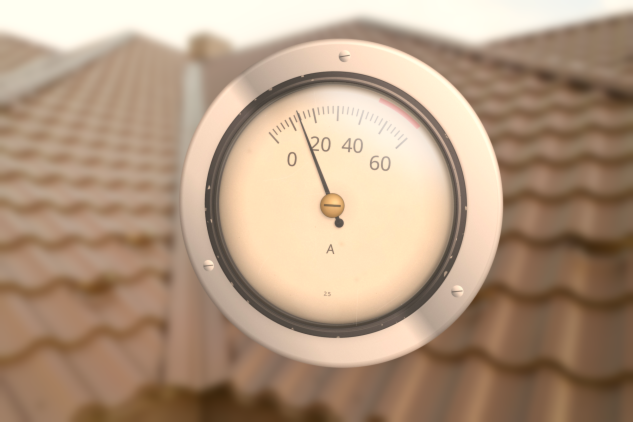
14 A
